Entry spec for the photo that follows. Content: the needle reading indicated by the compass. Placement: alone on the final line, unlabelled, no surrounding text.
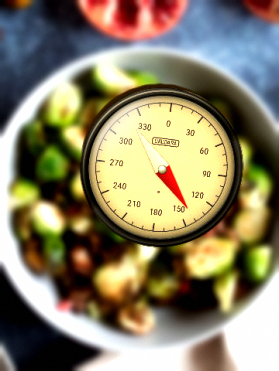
140 °
